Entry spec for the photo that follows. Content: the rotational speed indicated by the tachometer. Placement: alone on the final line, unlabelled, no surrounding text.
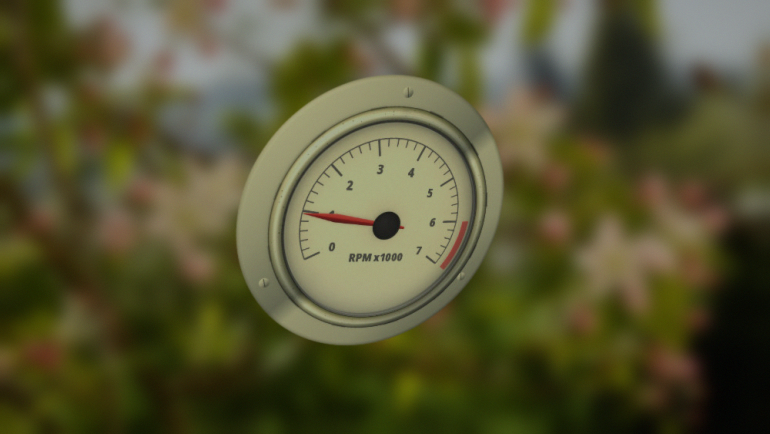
1000 rpm
